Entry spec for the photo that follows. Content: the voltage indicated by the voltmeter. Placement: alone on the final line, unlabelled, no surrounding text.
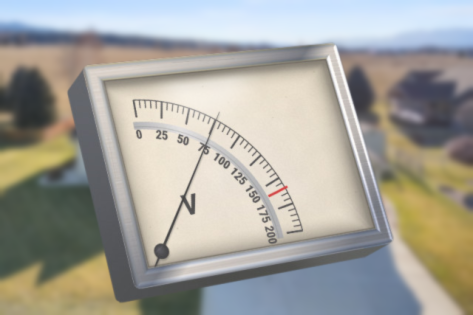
75 V
